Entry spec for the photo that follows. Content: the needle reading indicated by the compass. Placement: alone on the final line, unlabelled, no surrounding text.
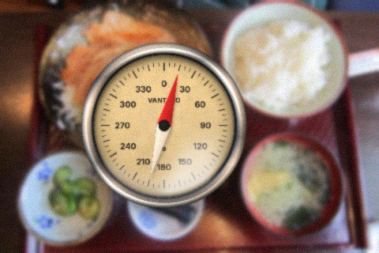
15 °
